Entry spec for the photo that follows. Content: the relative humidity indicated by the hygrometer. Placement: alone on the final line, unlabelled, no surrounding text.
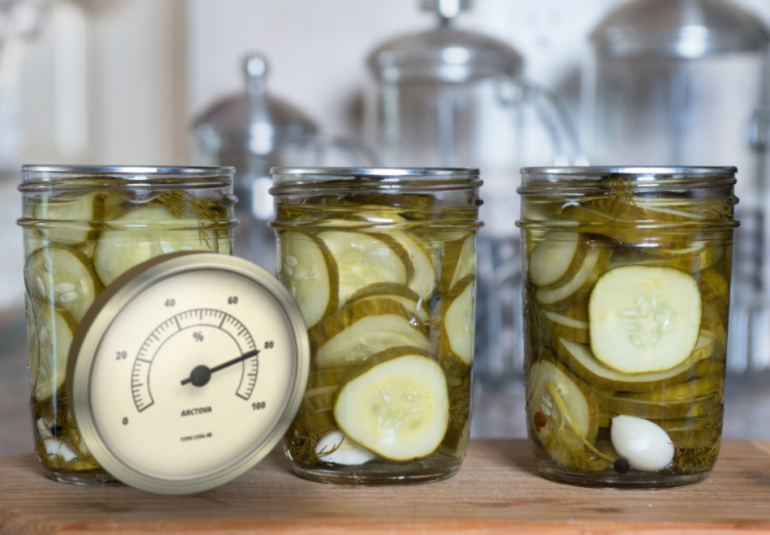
80 %
